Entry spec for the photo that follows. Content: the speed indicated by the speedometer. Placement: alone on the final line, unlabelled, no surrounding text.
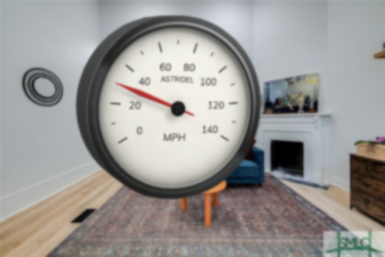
30 mph
